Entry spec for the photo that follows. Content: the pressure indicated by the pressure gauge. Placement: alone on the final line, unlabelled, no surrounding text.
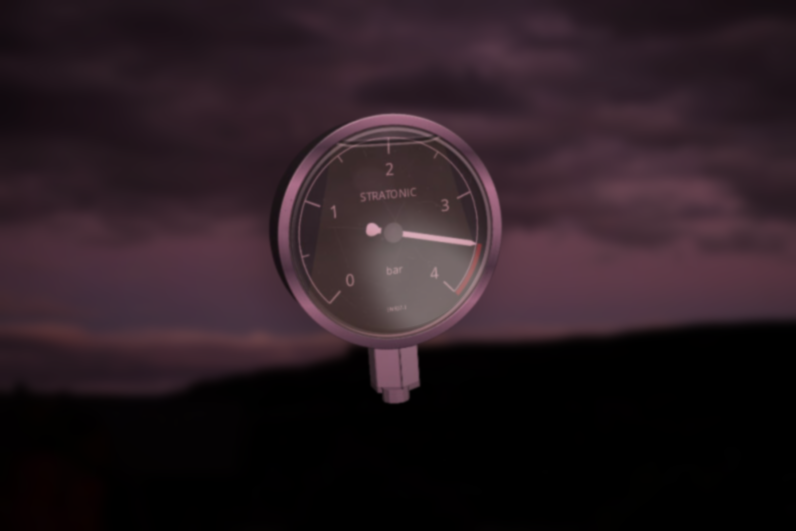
3.5 bar
